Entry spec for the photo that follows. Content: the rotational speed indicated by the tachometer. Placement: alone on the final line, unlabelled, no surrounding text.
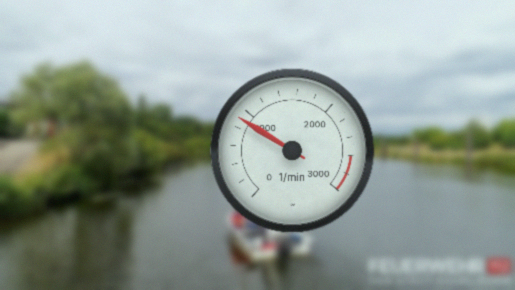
900 rpm
